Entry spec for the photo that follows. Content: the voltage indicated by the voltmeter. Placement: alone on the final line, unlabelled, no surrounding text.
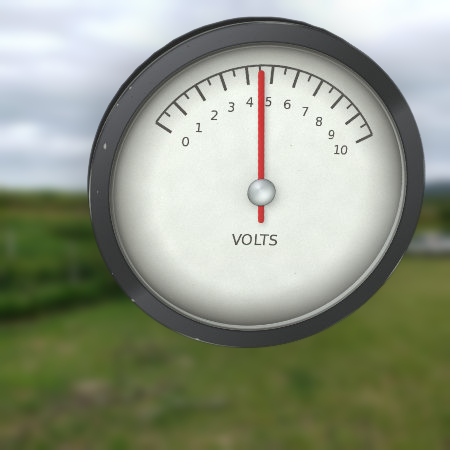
4.5 V
